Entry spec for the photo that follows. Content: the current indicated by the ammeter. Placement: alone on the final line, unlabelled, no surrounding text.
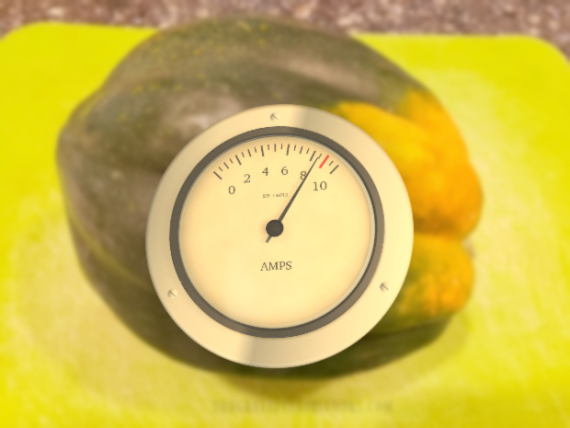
8.5 A
